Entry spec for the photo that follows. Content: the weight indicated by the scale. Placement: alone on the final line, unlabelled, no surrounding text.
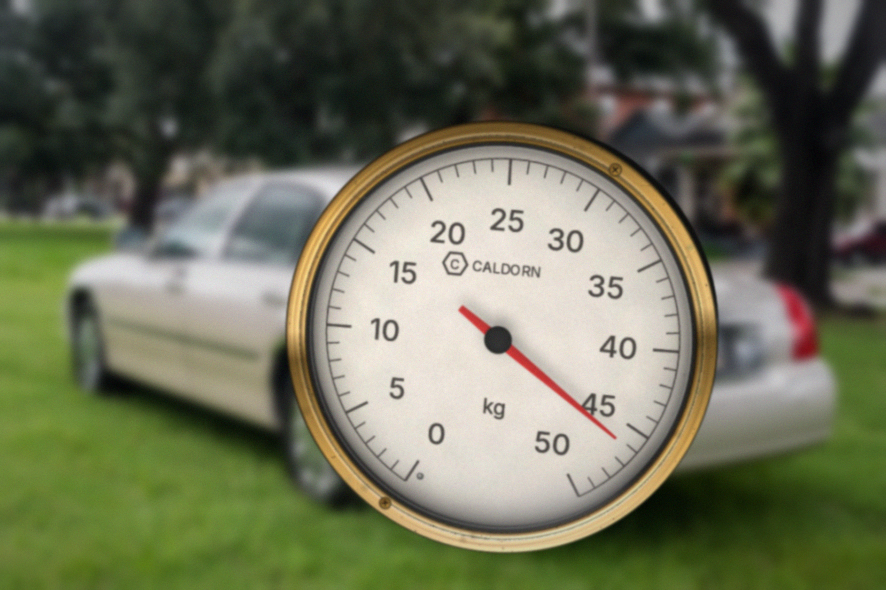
46 kg
